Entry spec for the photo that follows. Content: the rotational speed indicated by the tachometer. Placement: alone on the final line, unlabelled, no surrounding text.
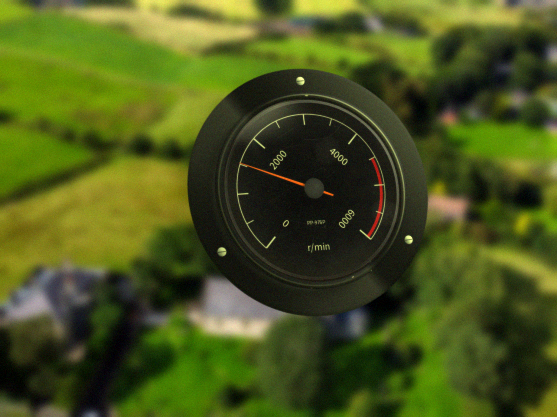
1500 rpm
